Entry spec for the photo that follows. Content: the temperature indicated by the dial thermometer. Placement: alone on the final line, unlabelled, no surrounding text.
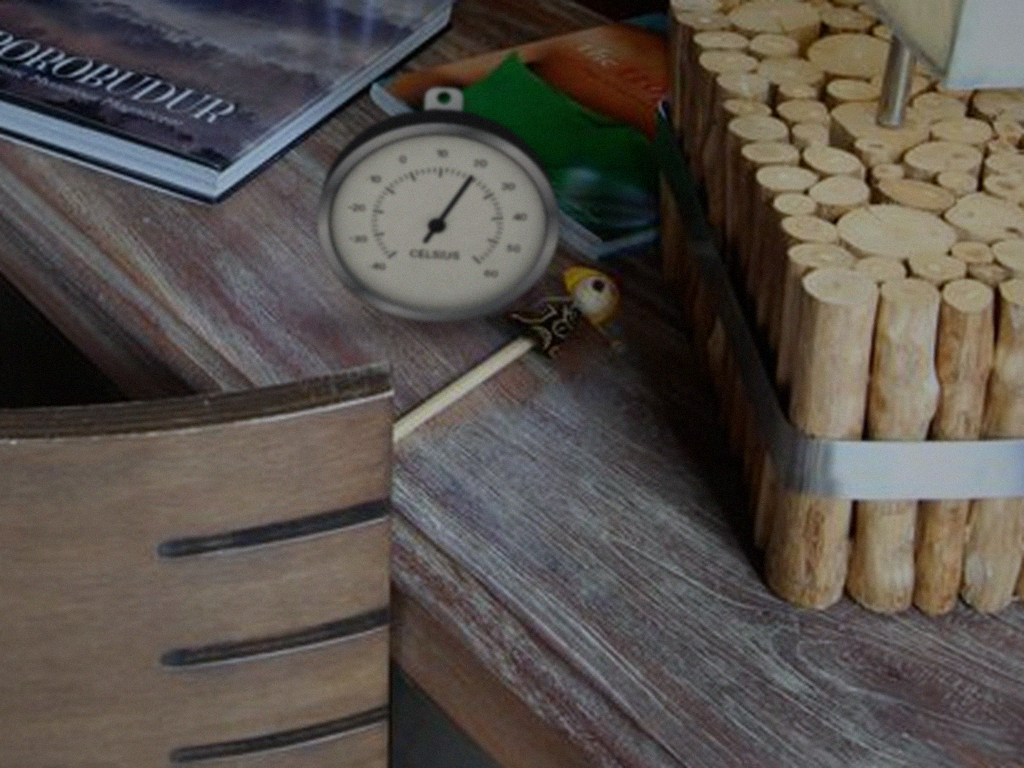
20 °C
